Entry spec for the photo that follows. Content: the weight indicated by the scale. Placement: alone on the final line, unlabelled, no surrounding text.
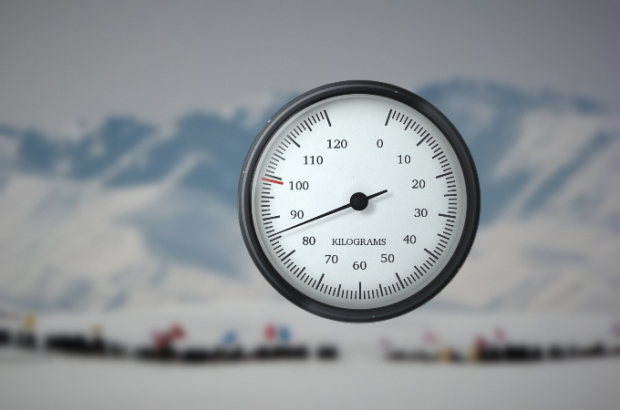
86 kg
